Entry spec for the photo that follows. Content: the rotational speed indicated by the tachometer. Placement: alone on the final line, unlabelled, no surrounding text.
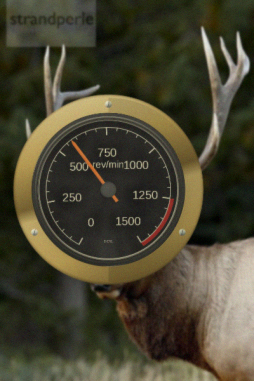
575 rpm
